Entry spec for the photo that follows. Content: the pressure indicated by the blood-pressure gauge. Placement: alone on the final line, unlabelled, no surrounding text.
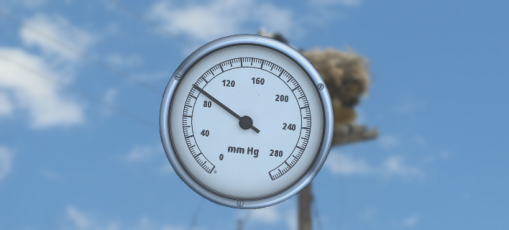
90 mmHg
